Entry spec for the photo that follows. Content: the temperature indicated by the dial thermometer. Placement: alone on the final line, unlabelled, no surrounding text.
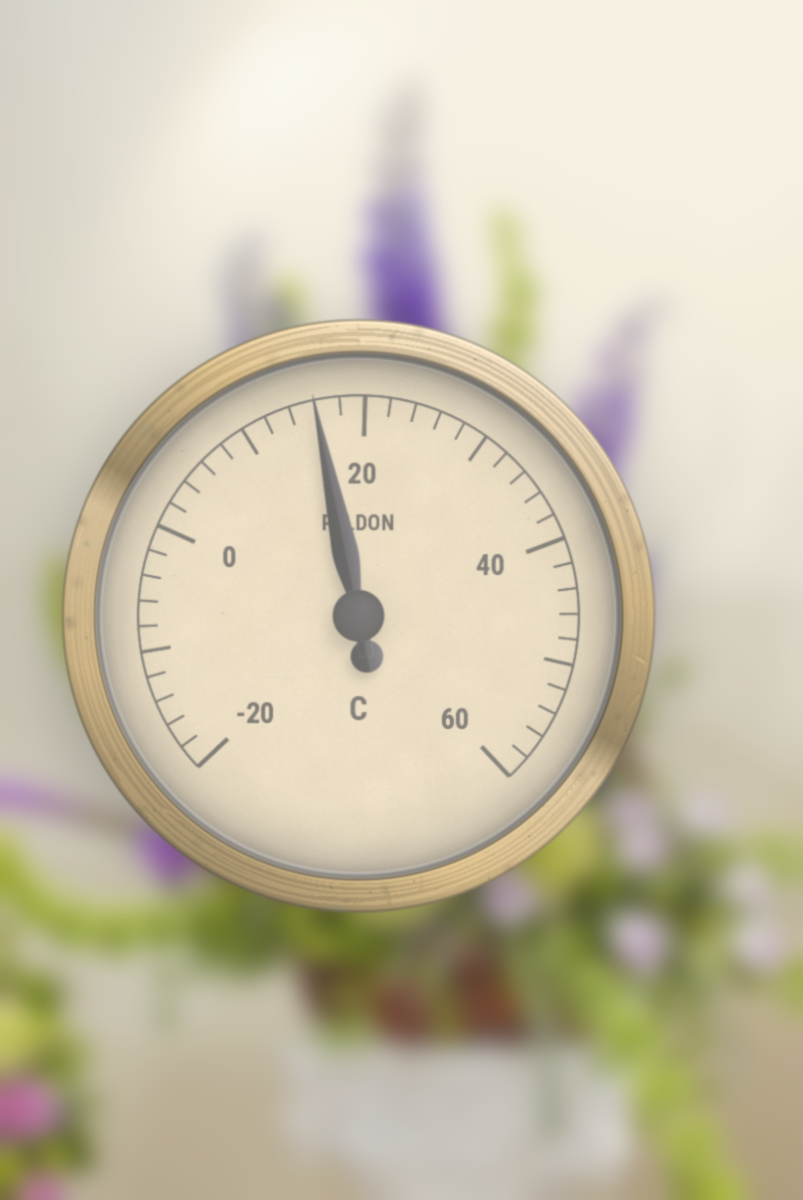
16 °C
